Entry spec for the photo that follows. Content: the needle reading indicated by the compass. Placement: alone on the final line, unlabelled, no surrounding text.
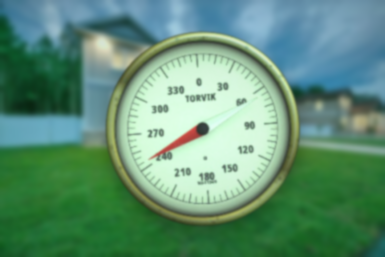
245 °
